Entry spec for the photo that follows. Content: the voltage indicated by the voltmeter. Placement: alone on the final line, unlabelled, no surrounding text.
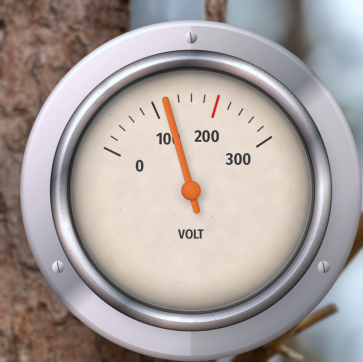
120 V
